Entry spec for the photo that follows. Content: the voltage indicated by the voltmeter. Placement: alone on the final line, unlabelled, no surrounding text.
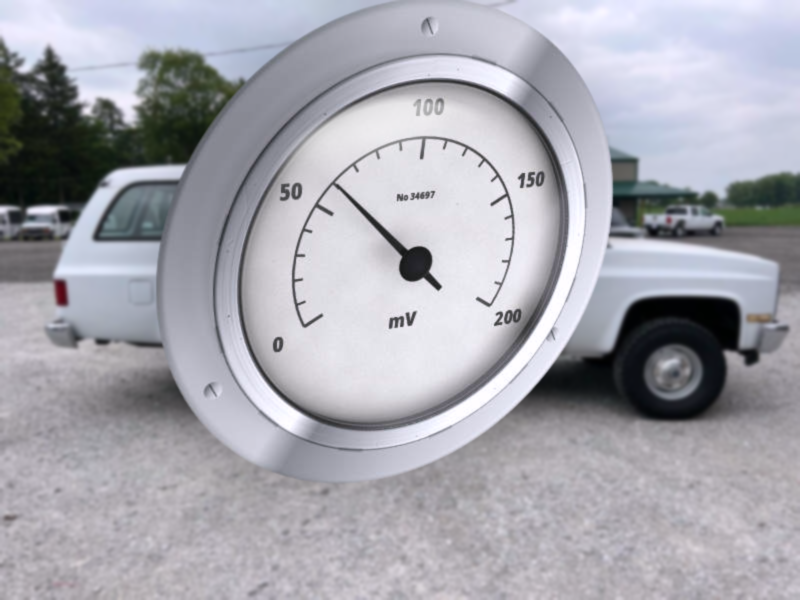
60 mV
